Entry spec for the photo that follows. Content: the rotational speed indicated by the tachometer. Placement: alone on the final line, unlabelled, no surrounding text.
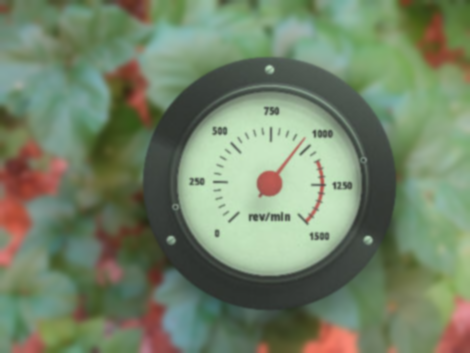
950 rpm
